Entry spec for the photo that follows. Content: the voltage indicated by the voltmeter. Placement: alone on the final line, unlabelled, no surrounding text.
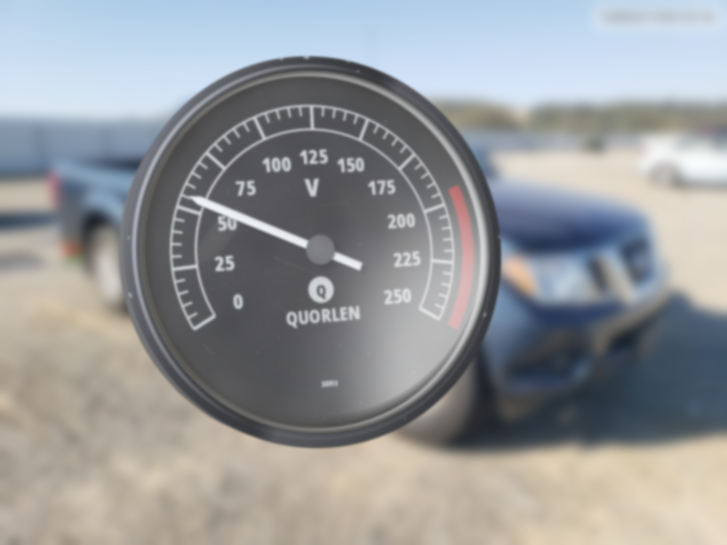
55 V
